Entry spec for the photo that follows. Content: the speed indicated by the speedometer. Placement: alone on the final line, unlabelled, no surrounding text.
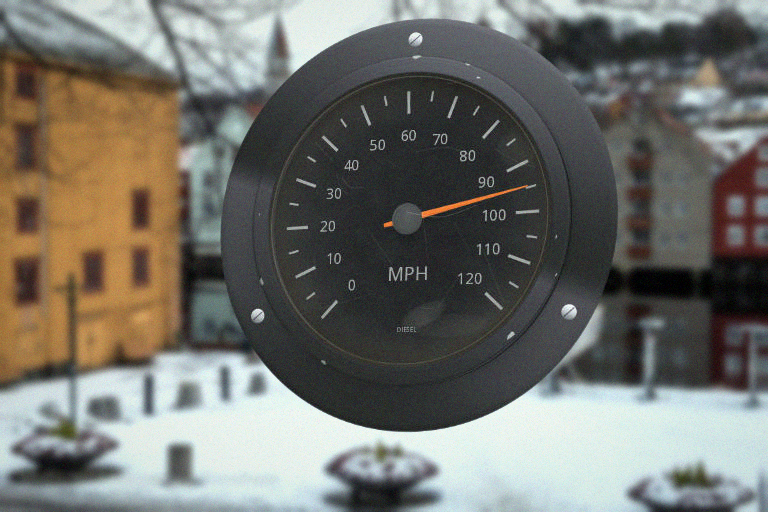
95 mph
